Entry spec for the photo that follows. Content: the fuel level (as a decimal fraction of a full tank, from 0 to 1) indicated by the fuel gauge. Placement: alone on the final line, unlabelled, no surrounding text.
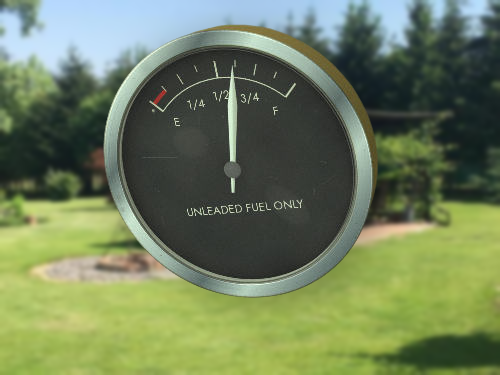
0.625
